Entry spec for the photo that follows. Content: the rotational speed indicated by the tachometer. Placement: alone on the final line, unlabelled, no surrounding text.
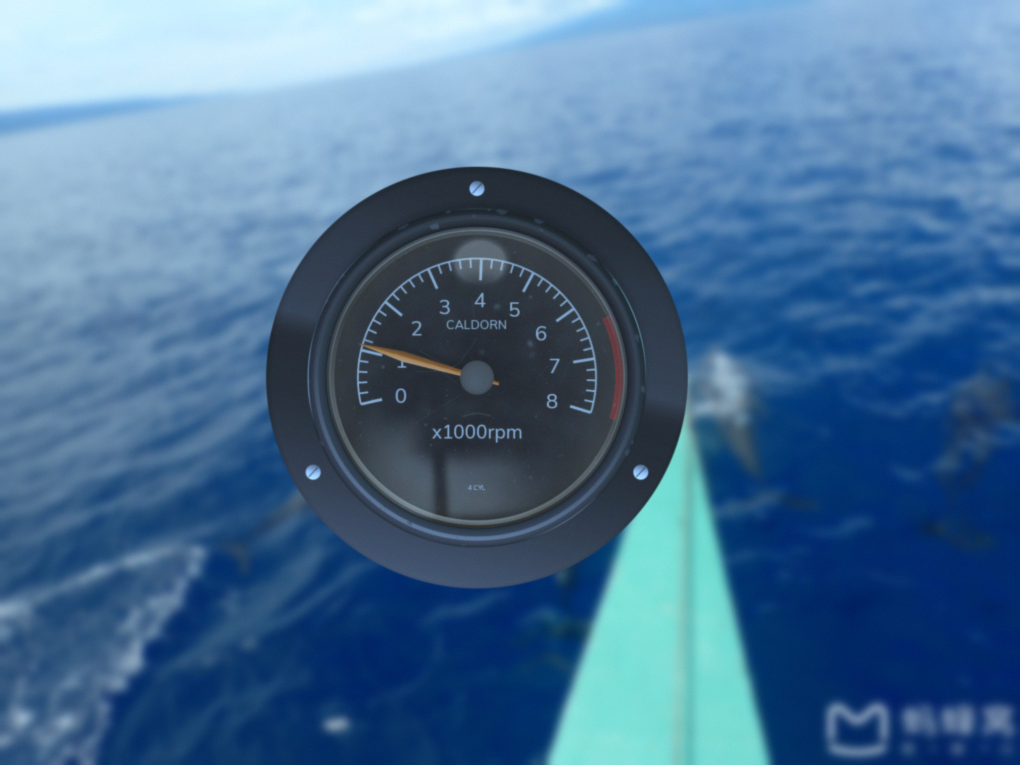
1100 rpm
